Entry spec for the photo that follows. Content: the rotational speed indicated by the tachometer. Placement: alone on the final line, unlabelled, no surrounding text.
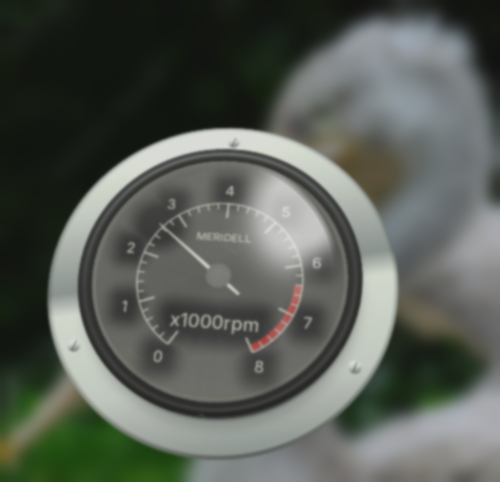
2600 rpm
